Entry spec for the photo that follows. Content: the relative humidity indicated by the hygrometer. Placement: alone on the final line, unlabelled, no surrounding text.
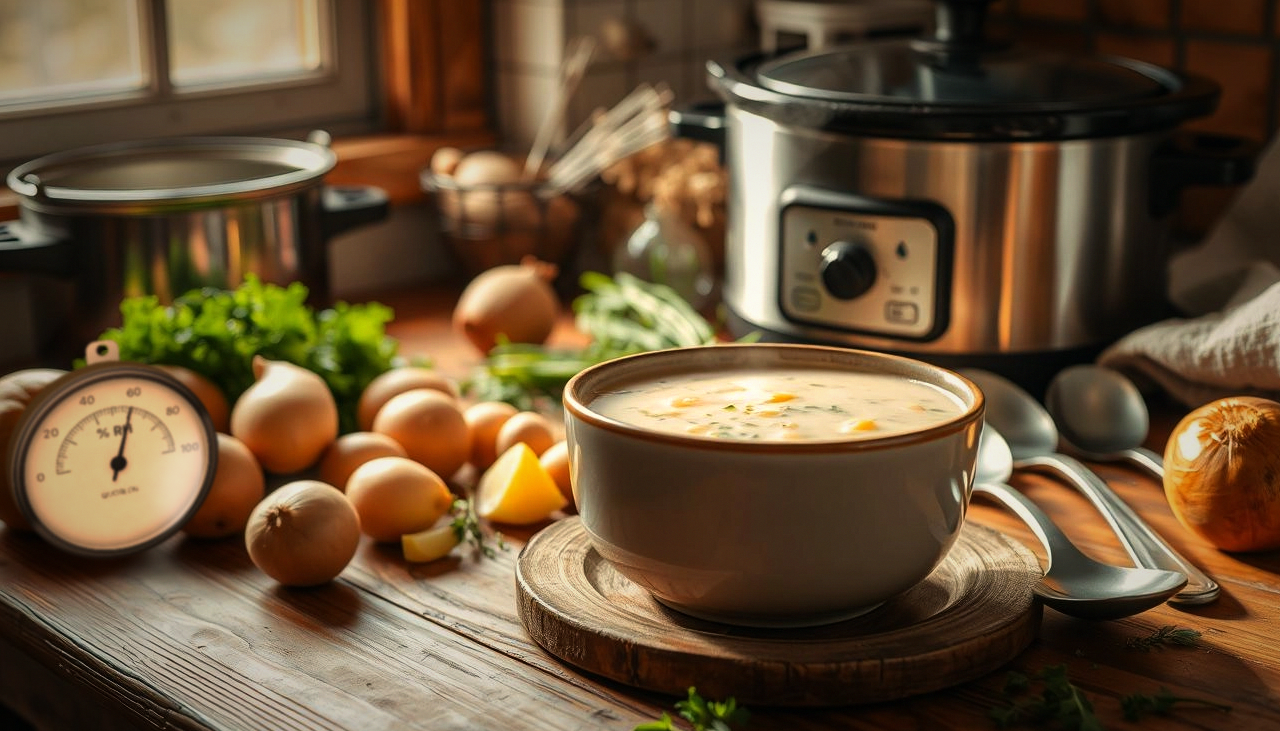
60 %
